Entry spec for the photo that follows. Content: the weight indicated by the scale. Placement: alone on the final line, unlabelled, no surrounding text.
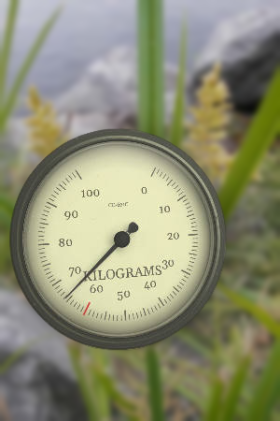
66 kg
